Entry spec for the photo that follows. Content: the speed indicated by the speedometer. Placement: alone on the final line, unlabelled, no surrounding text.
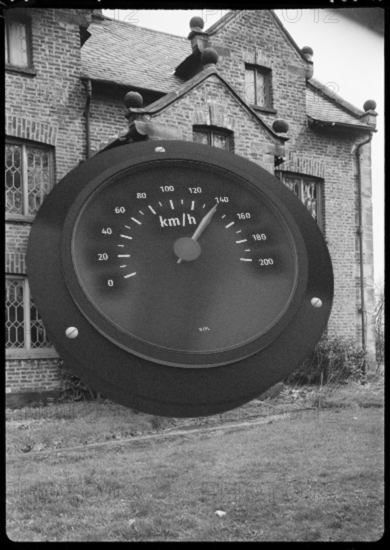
140 km/h
